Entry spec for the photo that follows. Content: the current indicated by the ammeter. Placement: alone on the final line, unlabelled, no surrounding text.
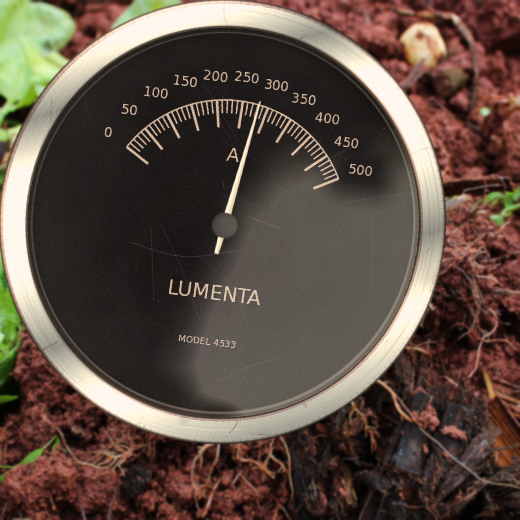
280 A
